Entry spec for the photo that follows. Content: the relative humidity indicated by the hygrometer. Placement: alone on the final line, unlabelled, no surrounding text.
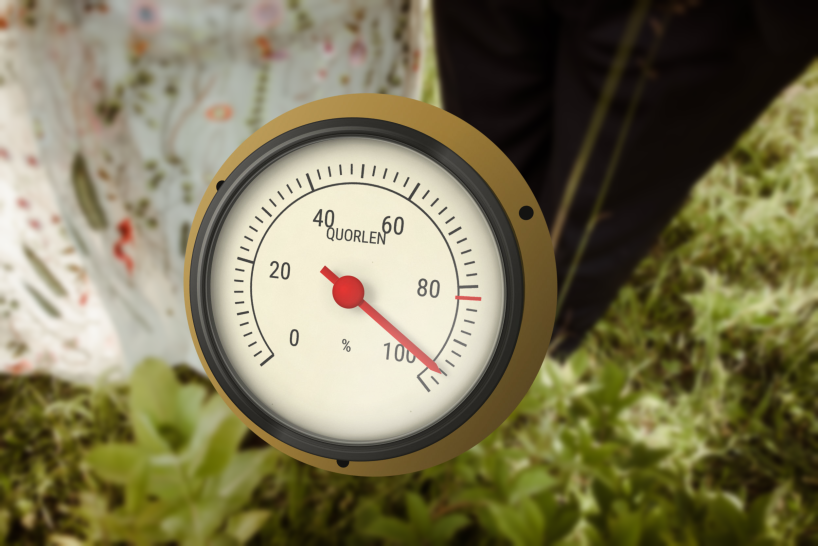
96 %
